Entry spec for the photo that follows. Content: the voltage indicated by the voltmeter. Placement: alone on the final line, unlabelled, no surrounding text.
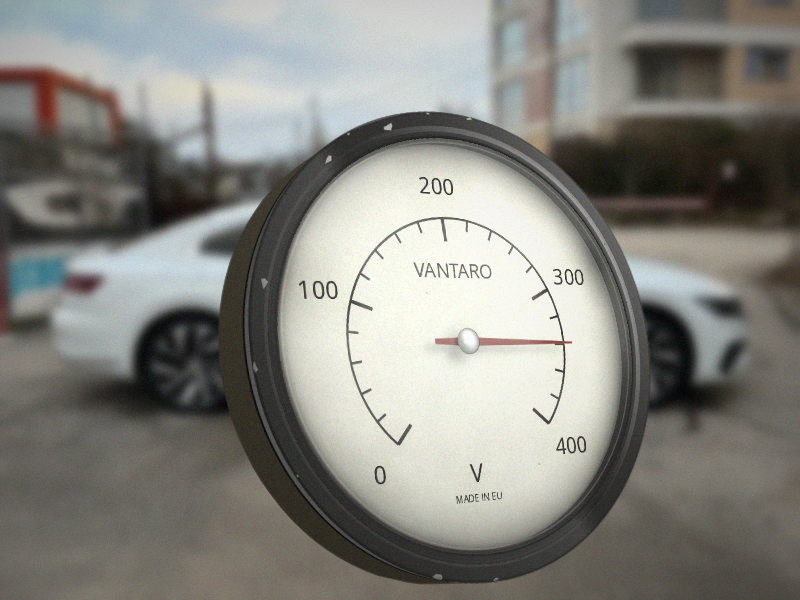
340 V
